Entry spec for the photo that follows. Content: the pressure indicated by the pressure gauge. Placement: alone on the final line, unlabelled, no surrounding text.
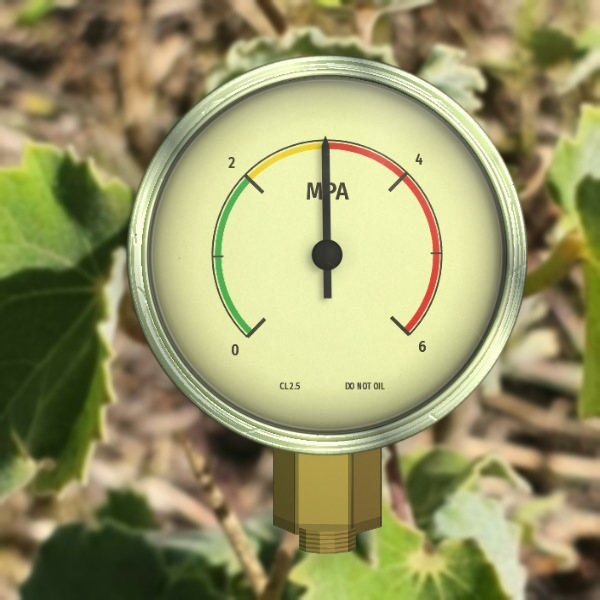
3 MPa
